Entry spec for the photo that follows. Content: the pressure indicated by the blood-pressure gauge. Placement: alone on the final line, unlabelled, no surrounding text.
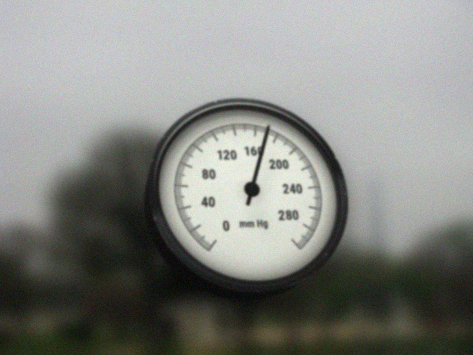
170 mmHg
